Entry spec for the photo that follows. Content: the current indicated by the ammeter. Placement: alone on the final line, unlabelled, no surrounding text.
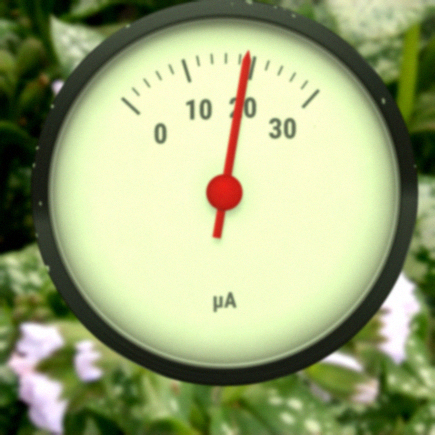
19 µA
